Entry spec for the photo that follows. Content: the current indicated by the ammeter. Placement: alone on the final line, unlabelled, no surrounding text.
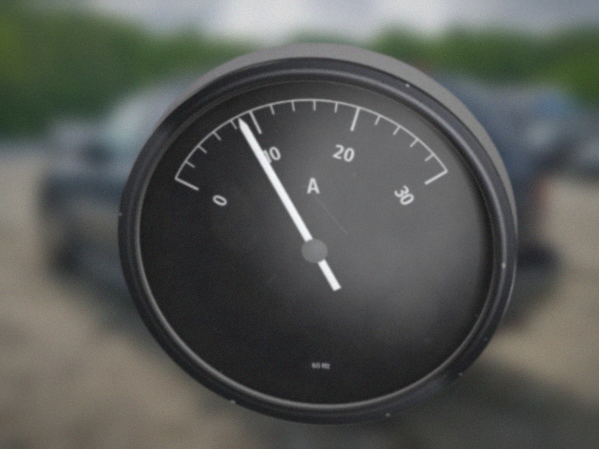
9 A
